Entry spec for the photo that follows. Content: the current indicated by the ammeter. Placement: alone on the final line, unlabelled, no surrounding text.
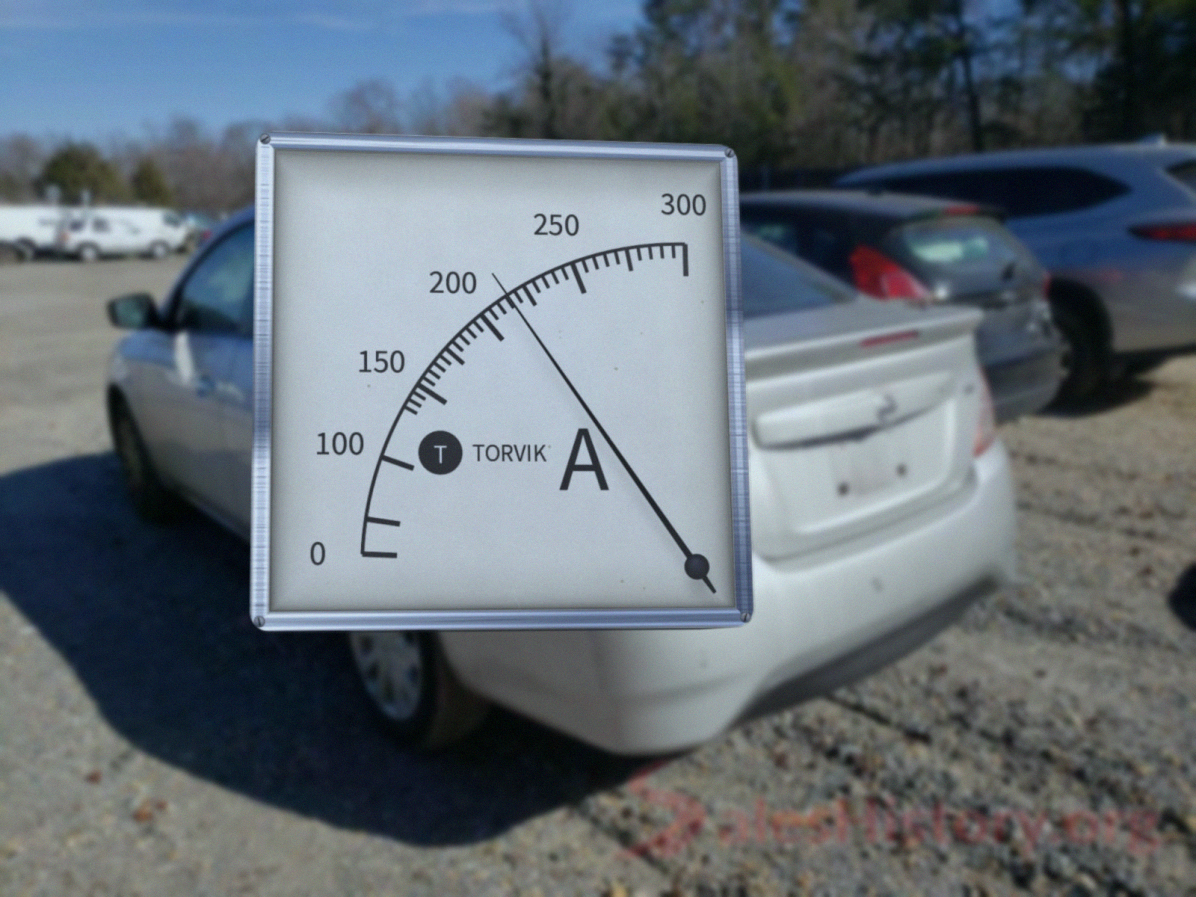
215 A
